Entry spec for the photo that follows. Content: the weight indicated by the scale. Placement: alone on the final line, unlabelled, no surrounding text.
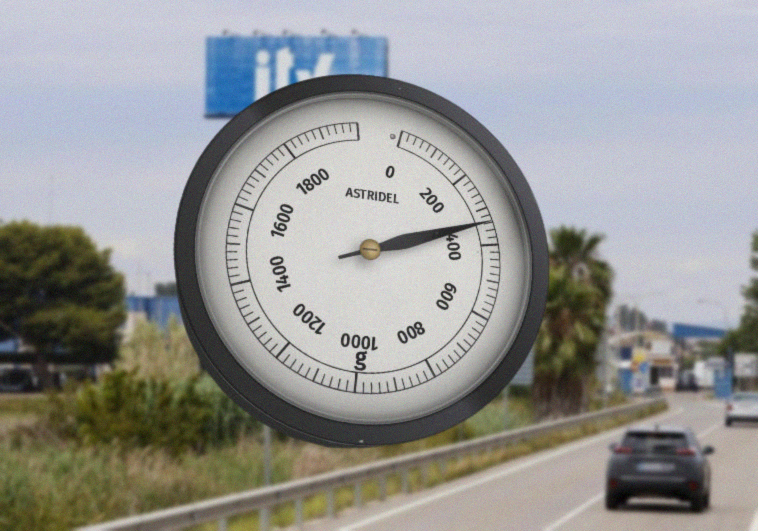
340 g
